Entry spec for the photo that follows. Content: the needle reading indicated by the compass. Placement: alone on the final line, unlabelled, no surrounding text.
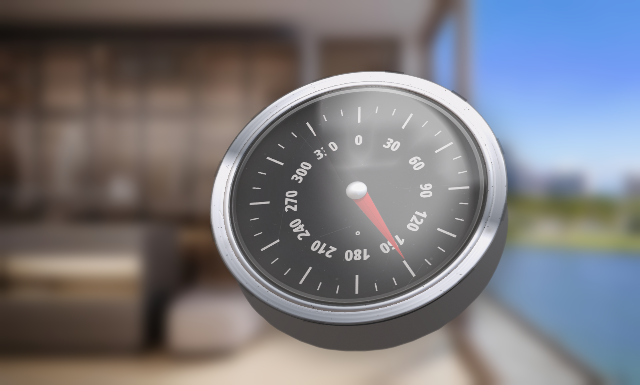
150 °
